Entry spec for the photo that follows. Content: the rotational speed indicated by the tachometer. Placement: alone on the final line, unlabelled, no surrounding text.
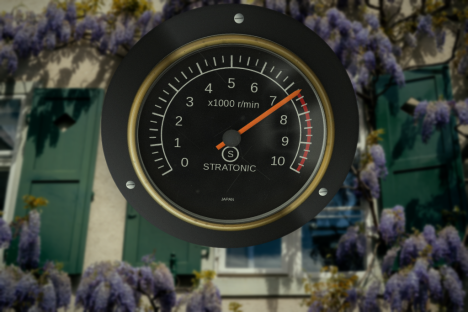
7250 rpm
